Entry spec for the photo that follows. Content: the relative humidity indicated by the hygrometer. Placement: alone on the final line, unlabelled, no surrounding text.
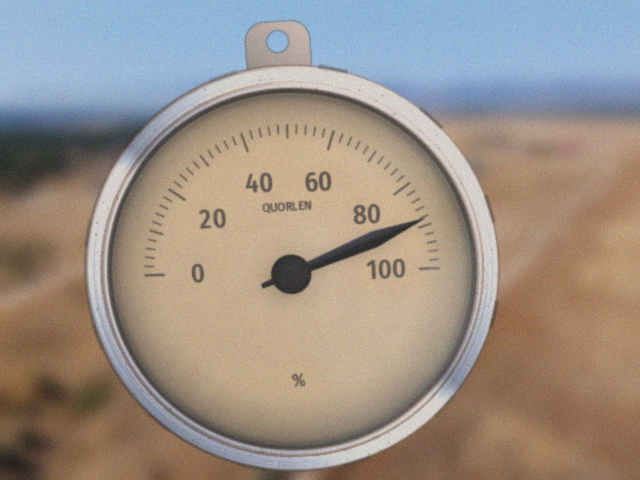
88 %
